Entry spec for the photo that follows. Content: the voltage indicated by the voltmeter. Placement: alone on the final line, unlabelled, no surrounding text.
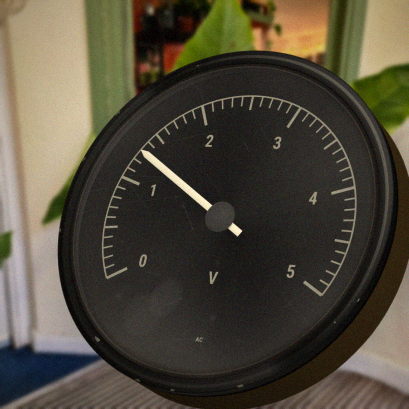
1.3 V
